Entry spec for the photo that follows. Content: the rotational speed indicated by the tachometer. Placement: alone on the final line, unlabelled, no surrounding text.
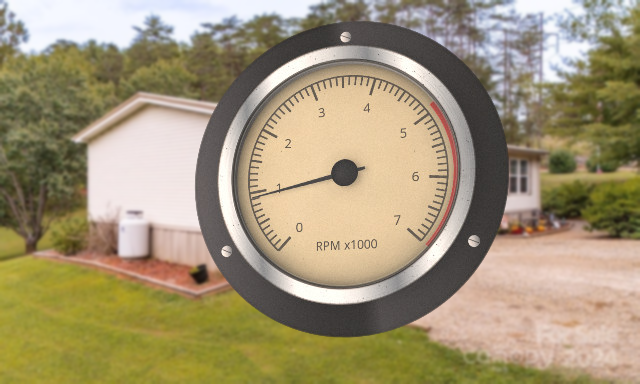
900 rpm
